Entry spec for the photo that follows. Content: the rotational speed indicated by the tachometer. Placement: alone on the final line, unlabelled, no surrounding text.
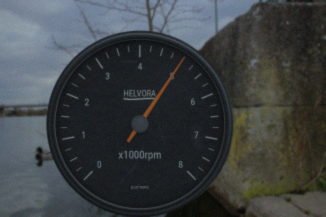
5000 rpm
